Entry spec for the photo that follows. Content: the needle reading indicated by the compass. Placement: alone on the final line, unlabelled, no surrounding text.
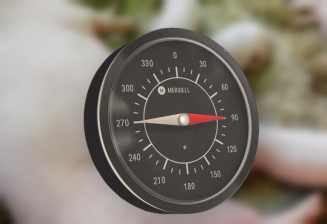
90 °
